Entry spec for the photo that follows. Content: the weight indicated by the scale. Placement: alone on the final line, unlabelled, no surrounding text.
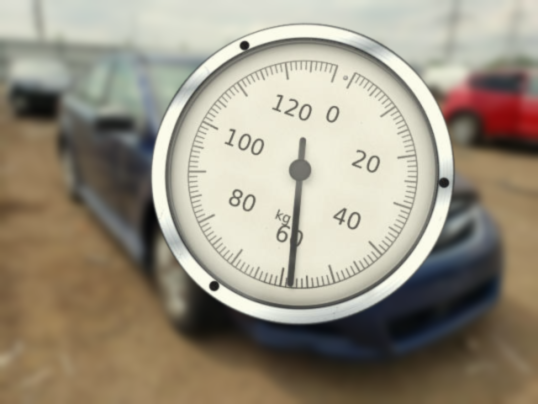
58 kg
